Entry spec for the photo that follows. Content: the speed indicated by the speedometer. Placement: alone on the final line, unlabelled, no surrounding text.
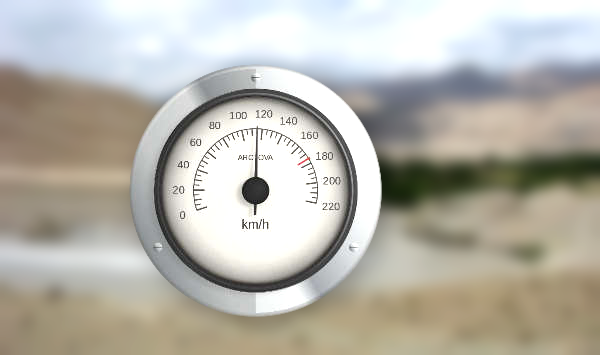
115 km/h
